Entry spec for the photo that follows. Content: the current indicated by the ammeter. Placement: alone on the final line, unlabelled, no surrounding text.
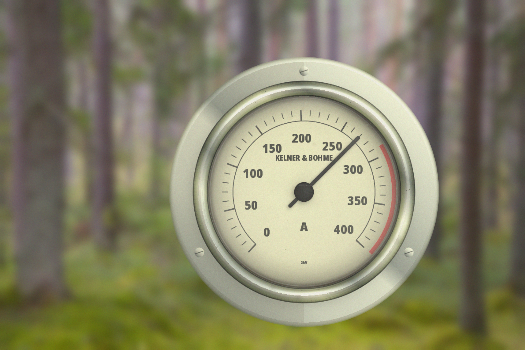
270 A
